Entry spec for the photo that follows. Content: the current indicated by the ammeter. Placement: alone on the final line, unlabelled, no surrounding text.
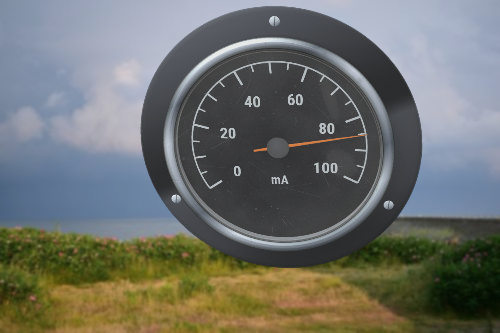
85 mA
